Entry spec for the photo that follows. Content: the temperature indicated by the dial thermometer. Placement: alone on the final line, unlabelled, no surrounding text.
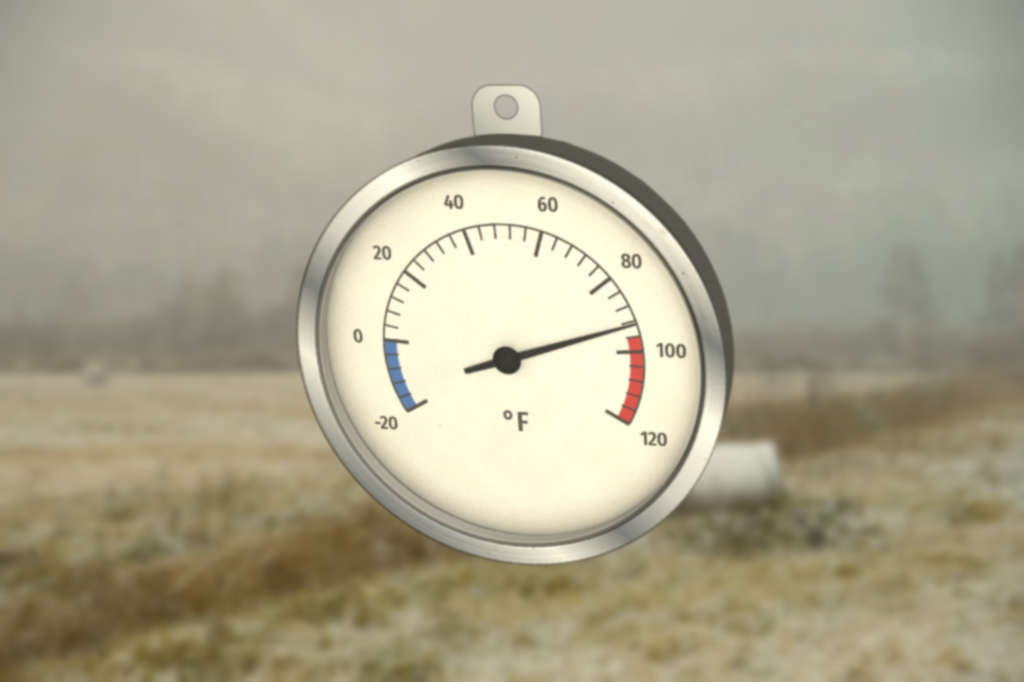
92 °F
